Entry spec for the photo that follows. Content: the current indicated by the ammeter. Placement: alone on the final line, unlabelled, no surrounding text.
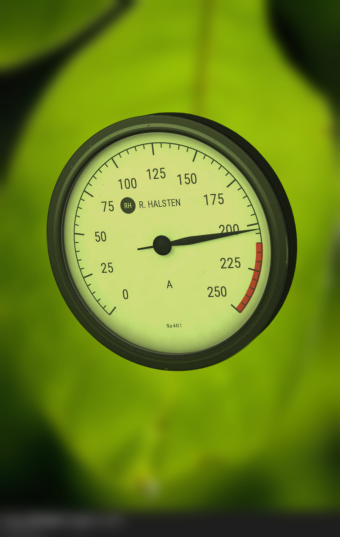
202.5 A
